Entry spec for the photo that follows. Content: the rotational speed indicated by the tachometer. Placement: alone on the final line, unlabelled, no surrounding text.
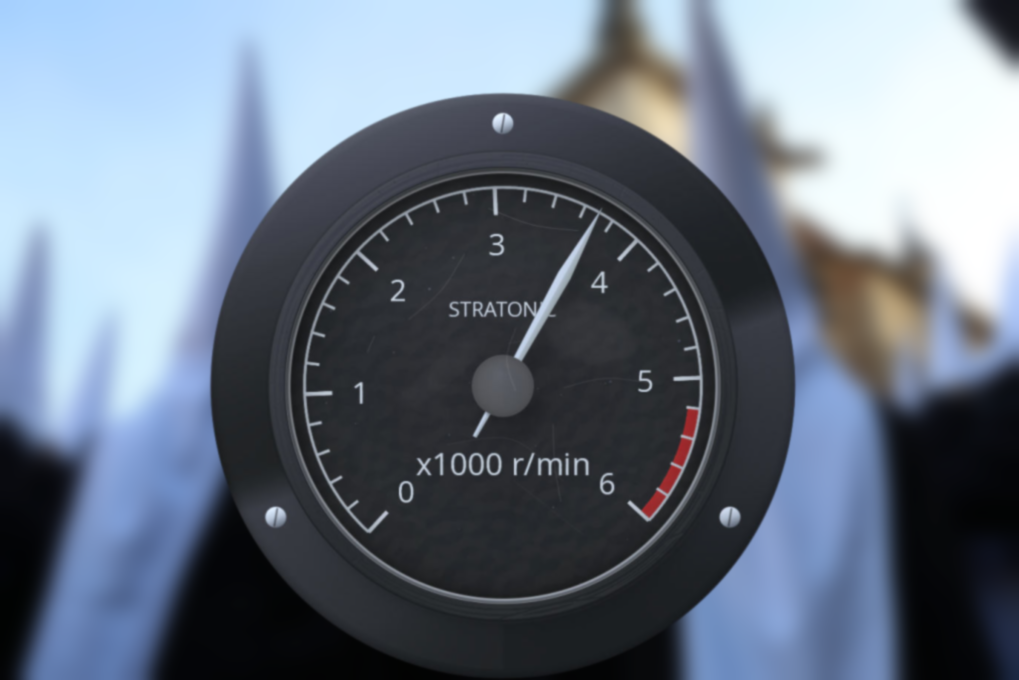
3700 rpm
